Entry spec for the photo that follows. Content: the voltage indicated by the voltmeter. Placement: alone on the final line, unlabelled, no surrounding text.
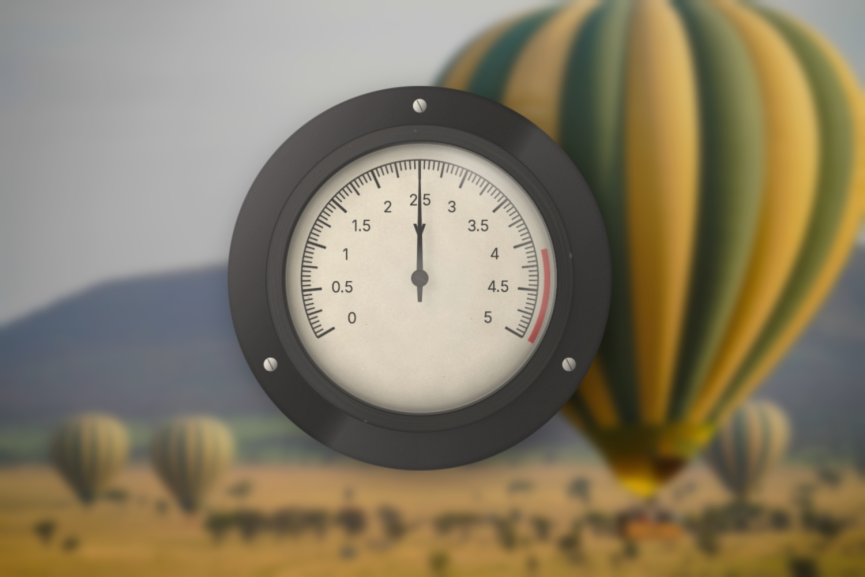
2.5 V
